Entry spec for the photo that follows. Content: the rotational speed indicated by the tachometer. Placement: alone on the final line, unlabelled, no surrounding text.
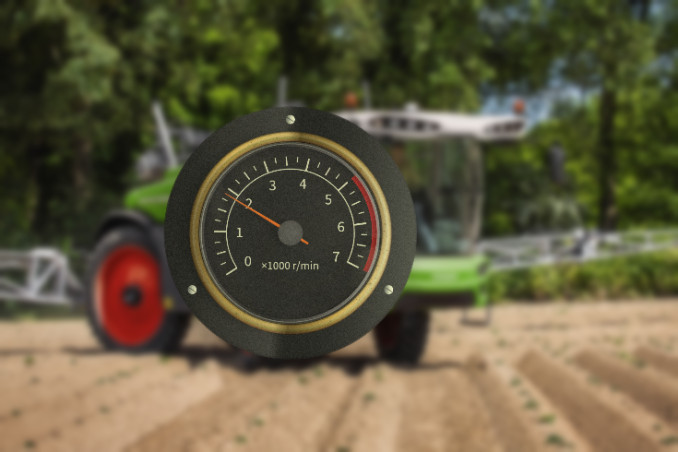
1875 rpm
